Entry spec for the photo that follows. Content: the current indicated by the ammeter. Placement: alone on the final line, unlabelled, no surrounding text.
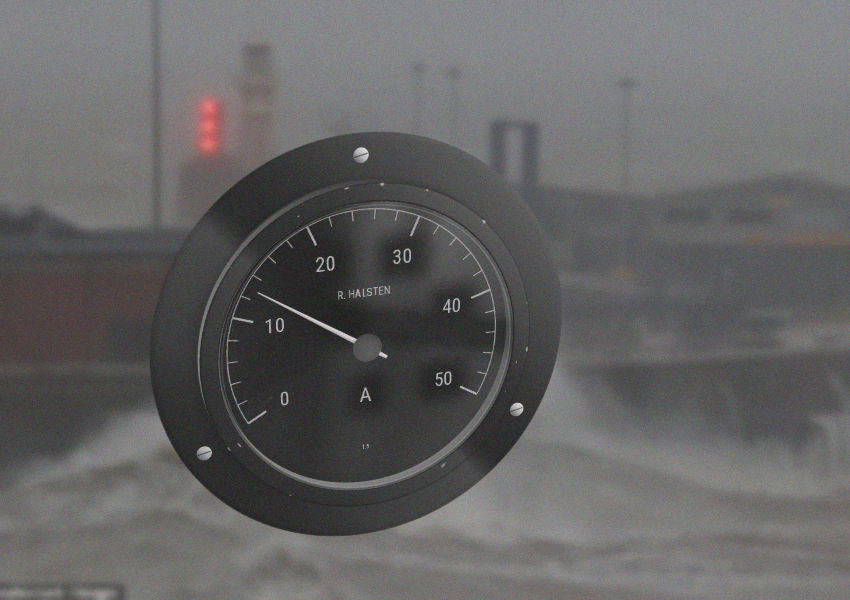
13 A
